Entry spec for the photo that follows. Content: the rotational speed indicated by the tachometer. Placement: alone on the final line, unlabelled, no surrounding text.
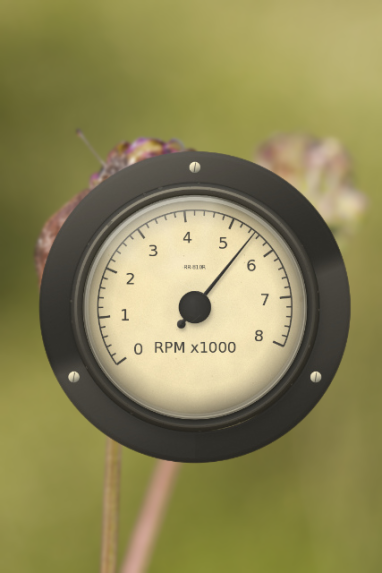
5500 rpm
